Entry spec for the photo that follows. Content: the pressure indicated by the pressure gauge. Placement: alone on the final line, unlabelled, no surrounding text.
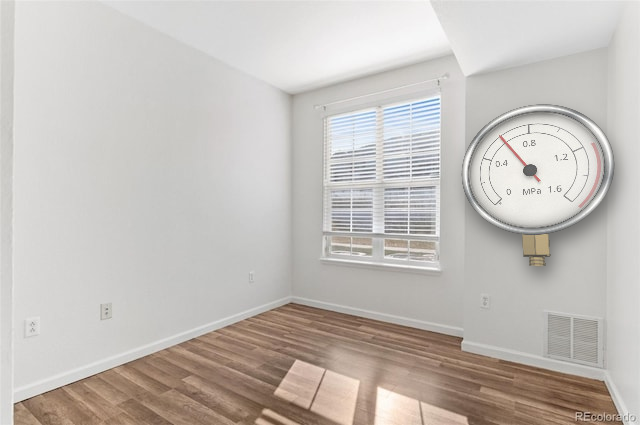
0.6 MPa
